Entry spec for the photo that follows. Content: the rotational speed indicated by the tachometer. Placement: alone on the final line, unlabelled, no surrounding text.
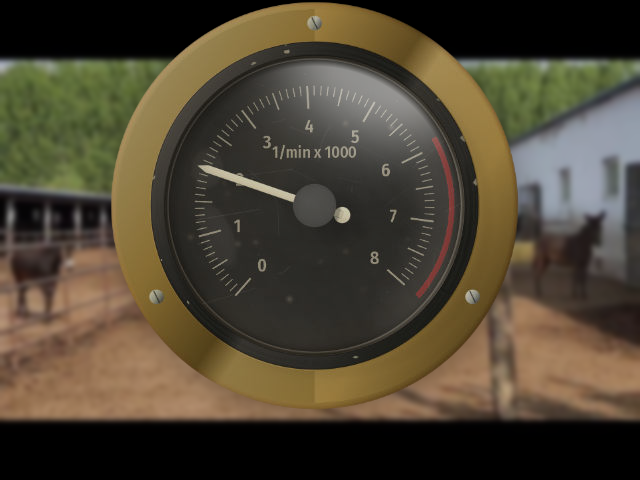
2000 rpm
